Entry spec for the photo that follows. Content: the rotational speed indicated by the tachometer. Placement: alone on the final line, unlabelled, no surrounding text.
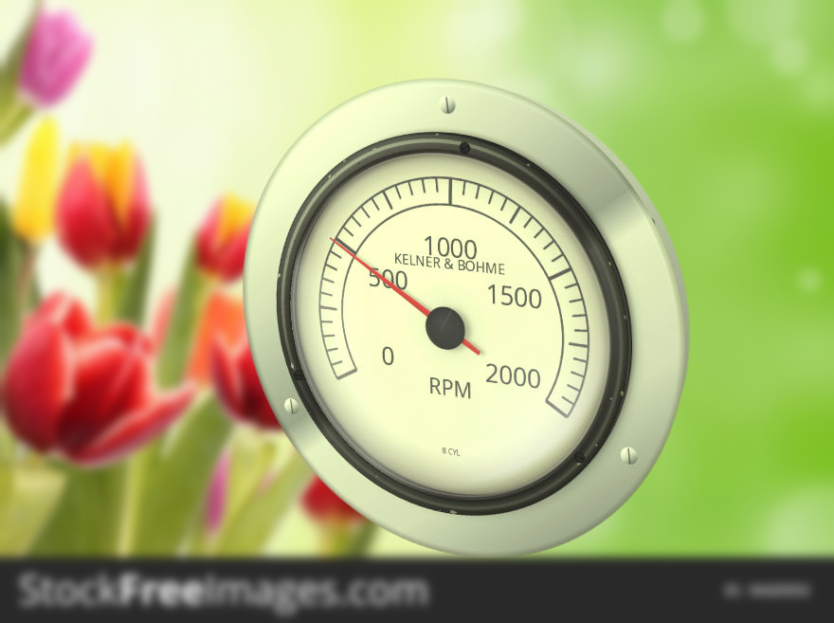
500 rpm
